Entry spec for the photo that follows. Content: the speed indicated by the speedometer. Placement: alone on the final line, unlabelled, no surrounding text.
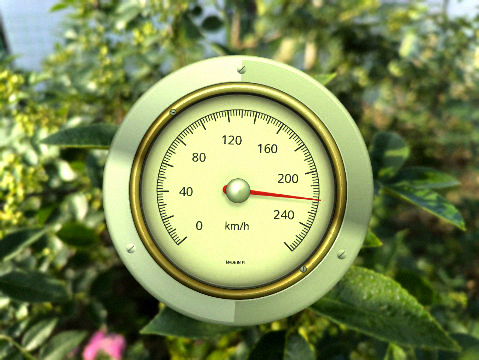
220 km/h
